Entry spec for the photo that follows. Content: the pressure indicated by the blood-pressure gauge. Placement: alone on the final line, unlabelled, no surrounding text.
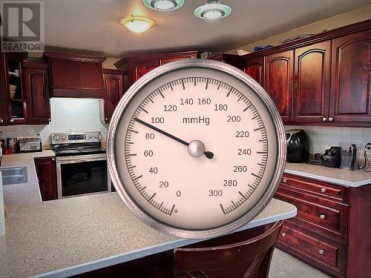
90 mmHg
